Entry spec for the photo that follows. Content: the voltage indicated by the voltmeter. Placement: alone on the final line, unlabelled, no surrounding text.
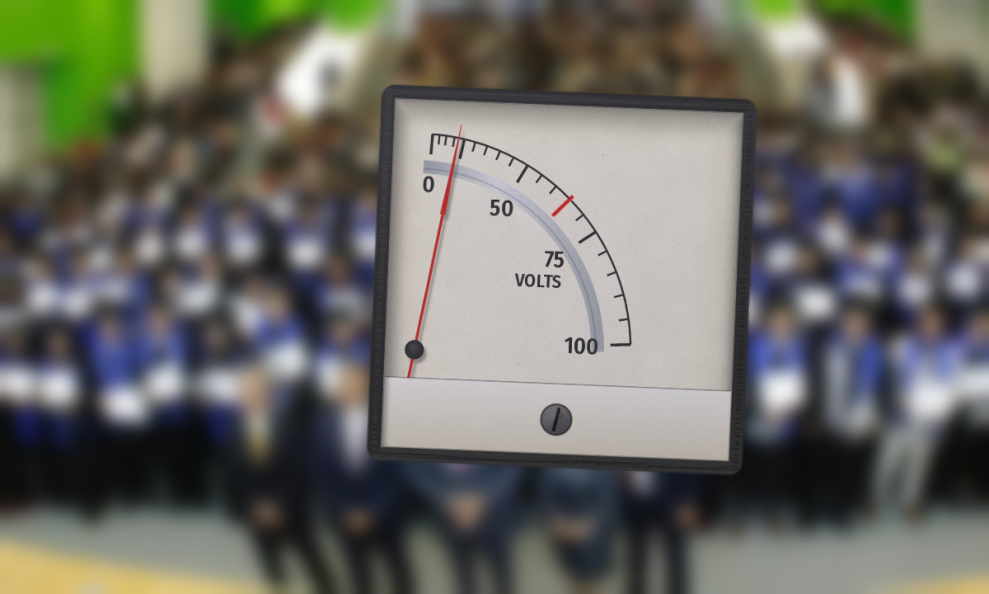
22.5 V
